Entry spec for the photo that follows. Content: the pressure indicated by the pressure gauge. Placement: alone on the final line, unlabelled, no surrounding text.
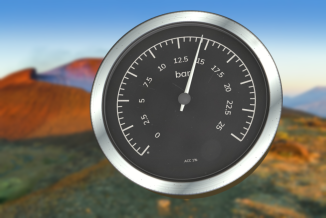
14.5 bar
